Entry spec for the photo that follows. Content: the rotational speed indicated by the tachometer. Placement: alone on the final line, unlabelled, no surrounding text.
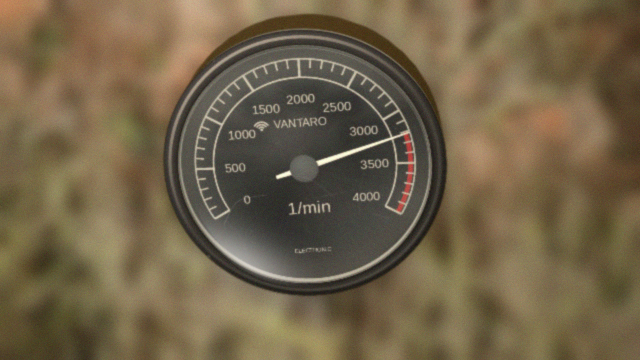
3200 rpm
